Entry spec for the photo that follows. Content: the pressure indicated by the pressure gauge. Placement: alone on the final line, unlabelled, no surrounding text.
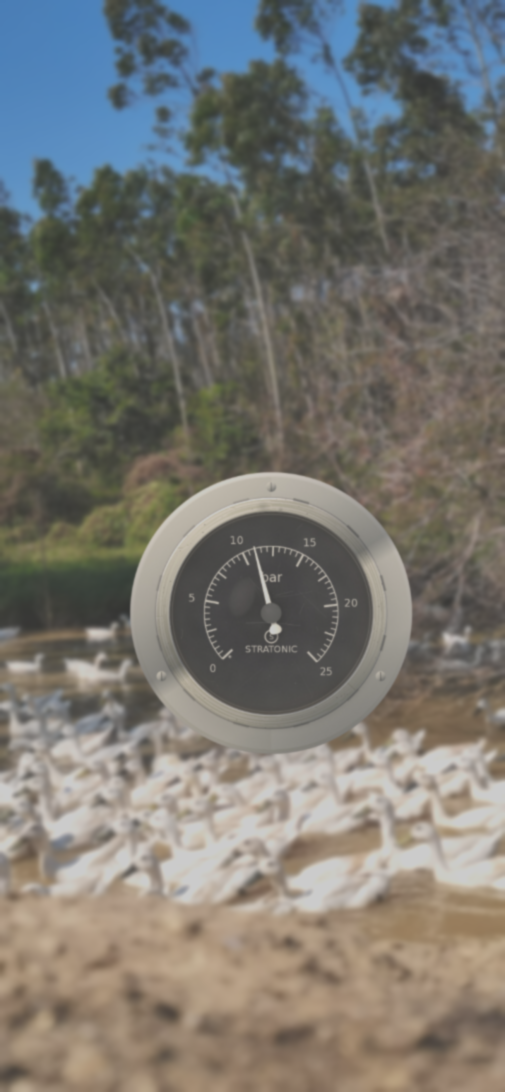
11 bar
